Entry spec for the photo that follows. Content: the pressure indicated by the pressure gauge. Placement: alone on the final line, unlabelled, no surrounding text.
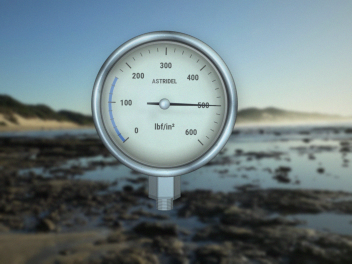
500 psi
